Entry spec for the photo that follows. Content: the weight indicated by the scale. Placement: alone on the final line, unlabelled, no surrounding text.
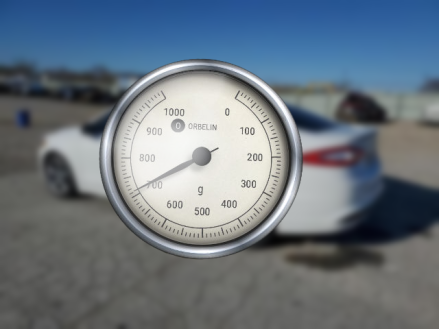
710 g
